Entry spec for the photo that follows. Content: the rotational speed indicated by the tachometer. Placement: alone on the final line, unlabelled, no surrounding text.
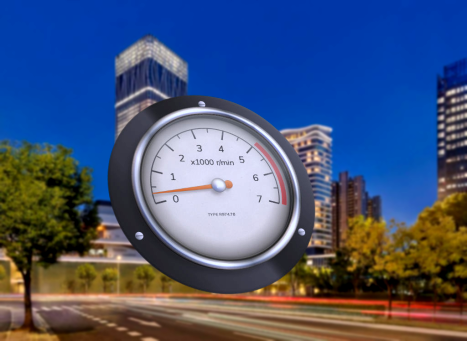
250 rpm
